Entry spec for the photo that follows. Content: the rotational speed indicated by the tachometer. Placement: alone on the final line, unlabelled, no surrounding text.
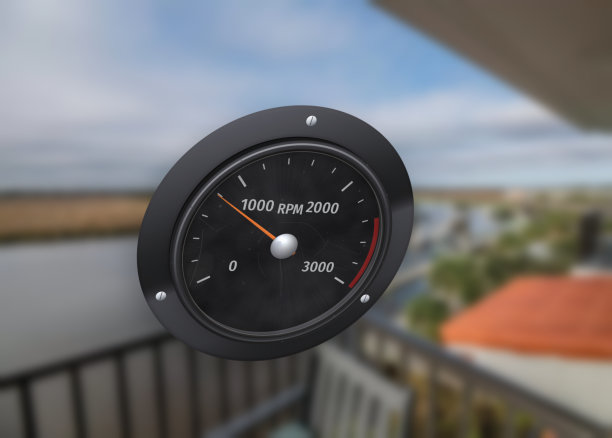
800 rpm
